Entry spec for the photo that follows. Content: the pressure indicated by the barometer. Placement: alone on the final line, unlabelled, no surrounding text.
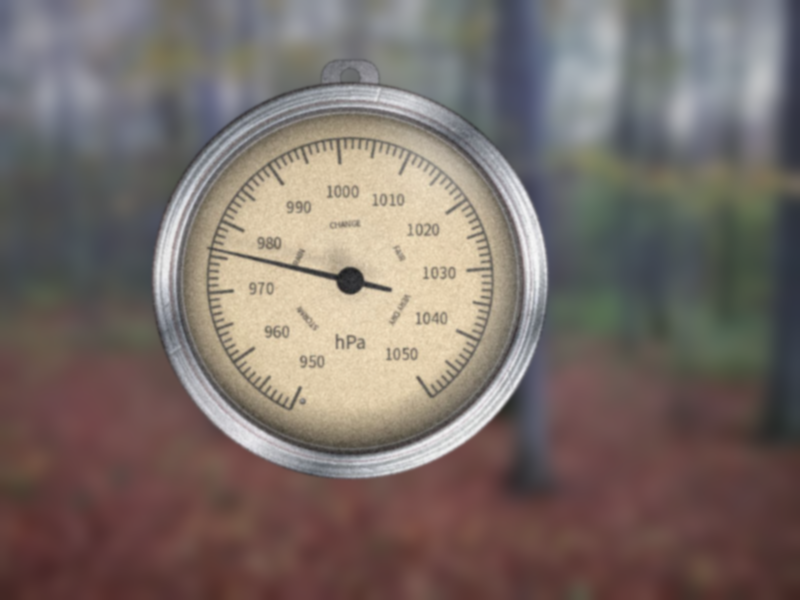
976 hPa
